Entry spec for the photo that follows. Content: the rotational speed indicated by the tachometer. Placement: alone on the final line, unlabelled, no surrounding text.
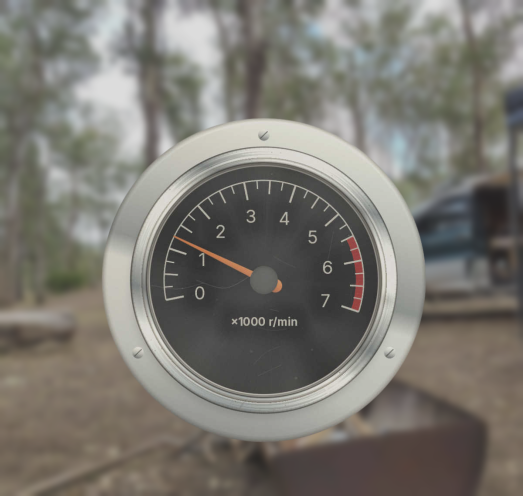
1250 rpm
